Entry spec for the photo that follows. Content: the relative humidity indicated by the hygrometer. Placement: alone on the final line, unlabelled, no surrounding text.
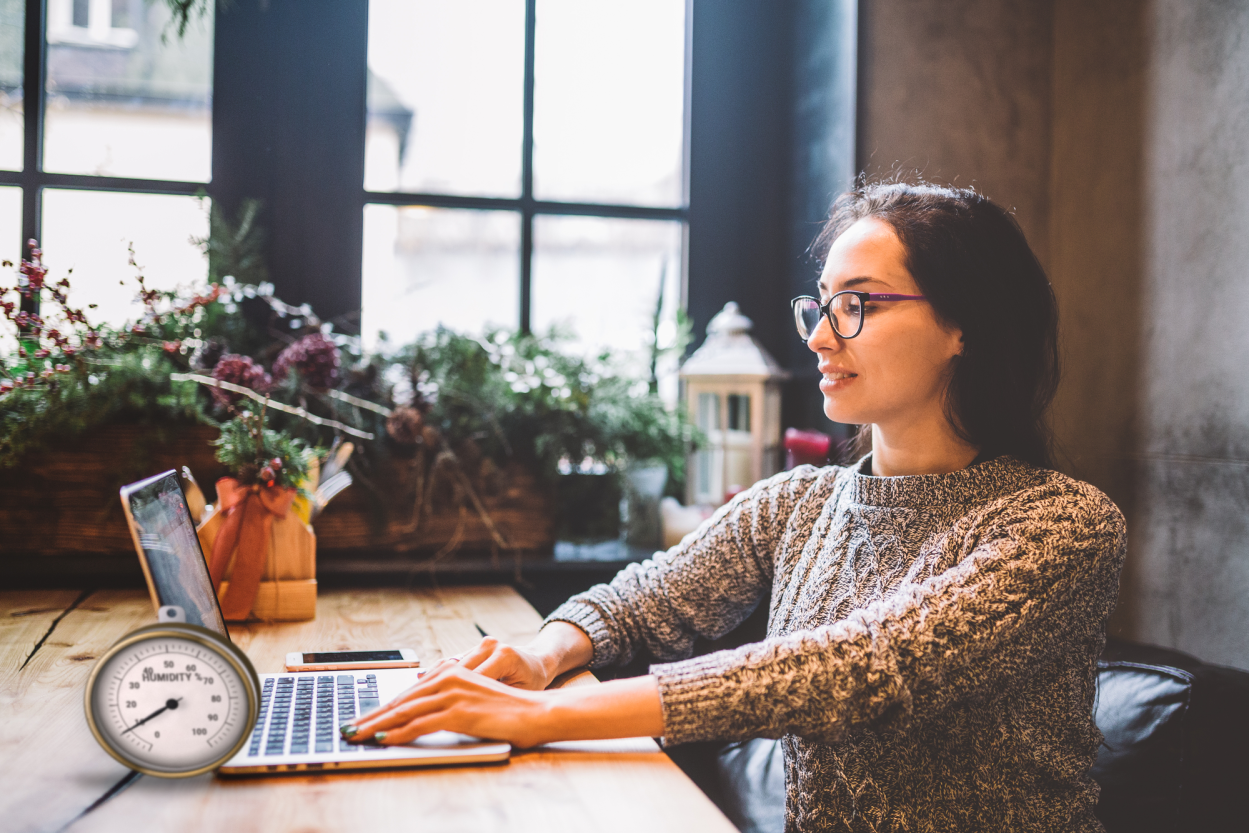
10 %
